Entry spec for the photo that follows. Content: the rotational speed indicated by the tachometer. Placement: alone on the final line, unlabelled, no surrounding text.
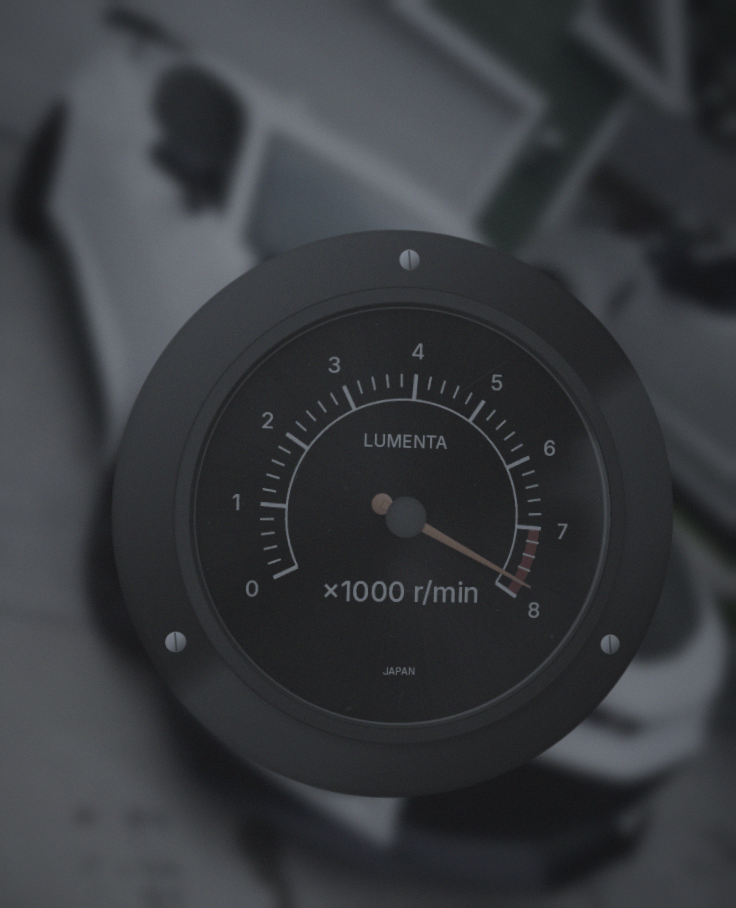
7800 rpm
